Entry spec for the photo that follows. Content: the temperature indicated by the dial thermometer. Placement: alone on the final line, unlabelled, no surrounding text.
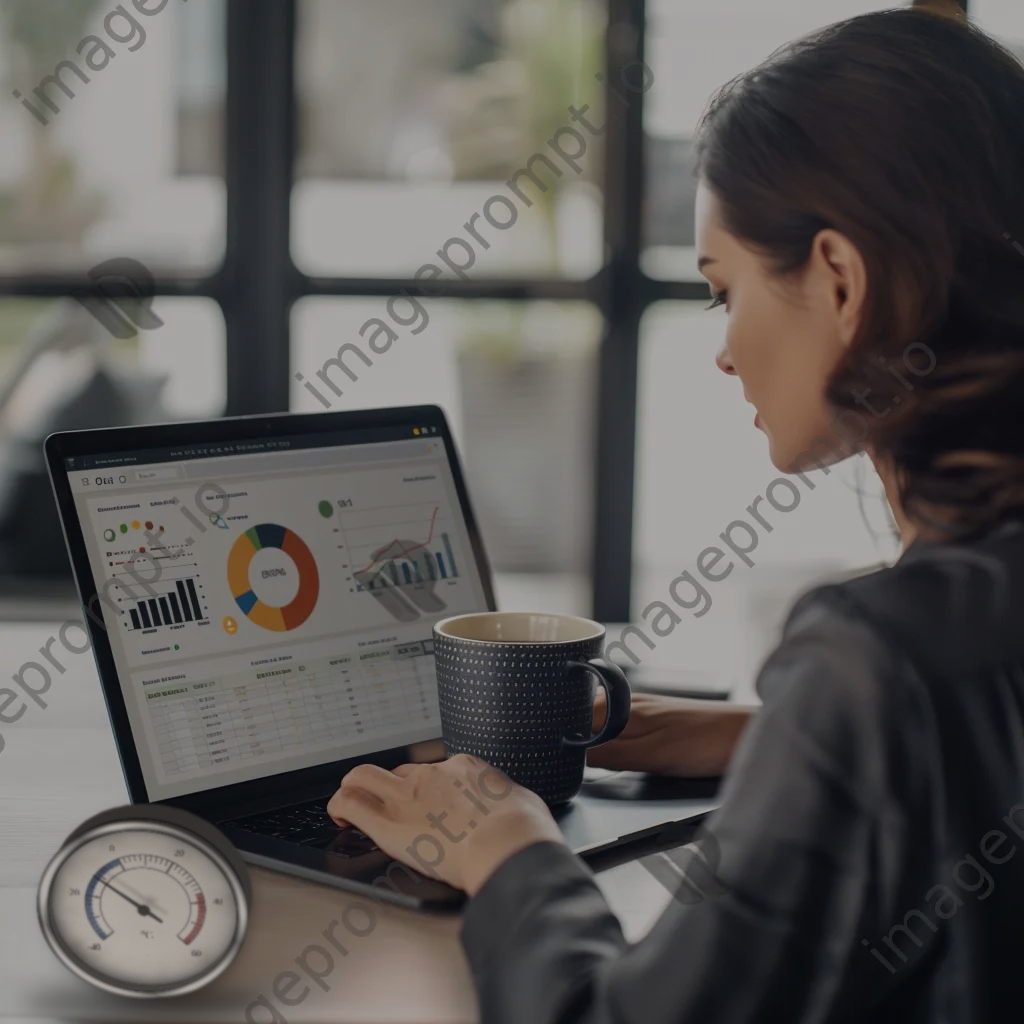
-10 °C
